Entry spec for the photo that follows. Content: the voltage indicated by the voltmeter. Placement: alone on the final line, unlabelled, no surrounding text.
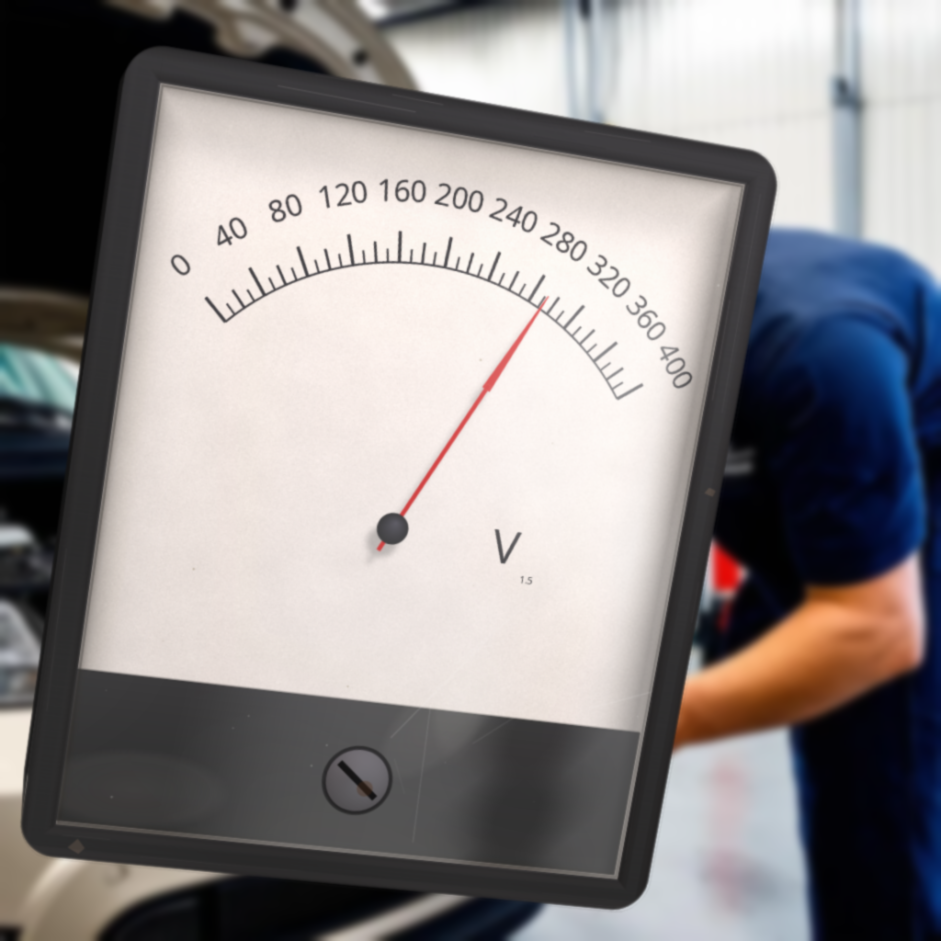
290 V
